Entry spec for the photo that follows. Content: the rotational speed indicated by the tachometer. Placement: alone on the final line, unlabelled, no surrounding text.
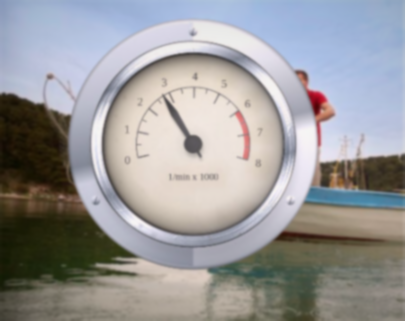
2750 rpm
